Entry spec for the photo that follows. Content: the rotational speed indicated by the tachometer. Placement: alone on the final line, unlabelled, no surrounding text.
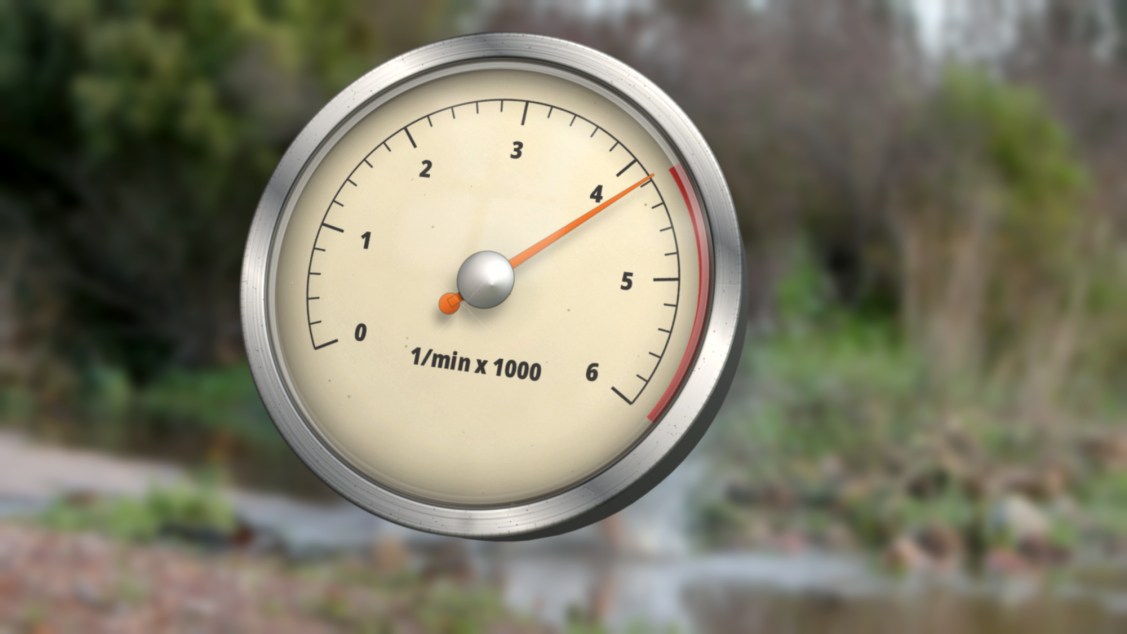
4200 rpm
